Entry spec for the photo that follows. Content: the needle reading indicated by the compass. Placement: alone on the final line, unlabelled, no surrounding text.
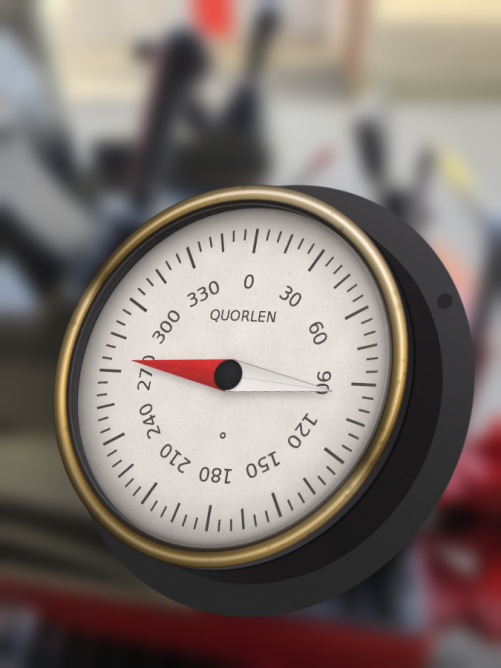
275 °
